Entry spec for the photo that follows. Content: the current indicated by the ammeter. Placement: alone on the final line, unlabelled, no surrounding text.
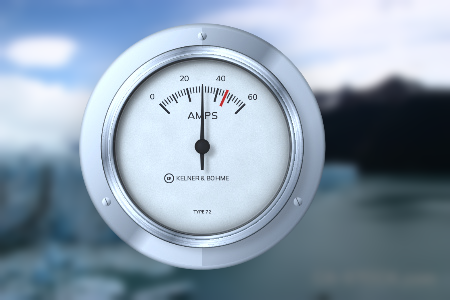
30 A
